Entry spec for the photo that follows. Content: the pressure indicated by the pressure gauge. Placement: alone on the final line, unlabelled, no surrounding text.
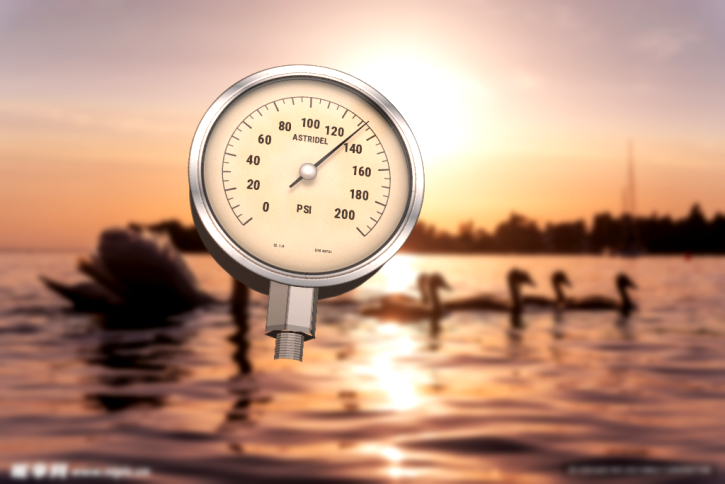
132.5 psi
